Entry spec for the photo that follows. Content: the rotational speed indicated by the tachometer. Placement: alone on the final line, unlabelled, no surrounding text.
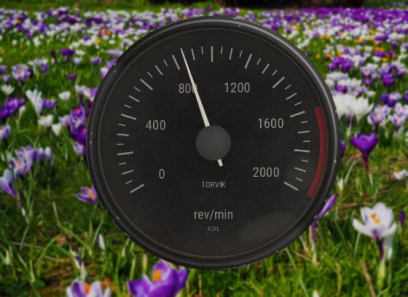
850 rpm
